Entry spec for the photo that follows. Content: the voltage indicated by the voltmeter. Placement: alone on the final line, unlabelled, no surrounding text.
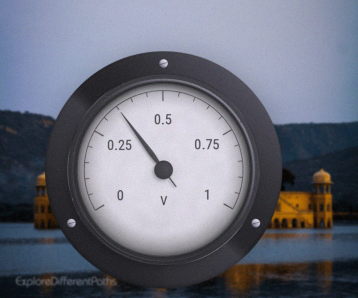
0.35 V
